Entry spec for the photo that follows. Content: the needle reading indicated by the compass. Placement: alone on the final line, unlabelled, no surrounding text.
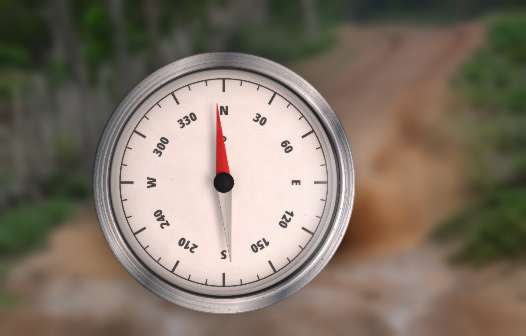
355 °
